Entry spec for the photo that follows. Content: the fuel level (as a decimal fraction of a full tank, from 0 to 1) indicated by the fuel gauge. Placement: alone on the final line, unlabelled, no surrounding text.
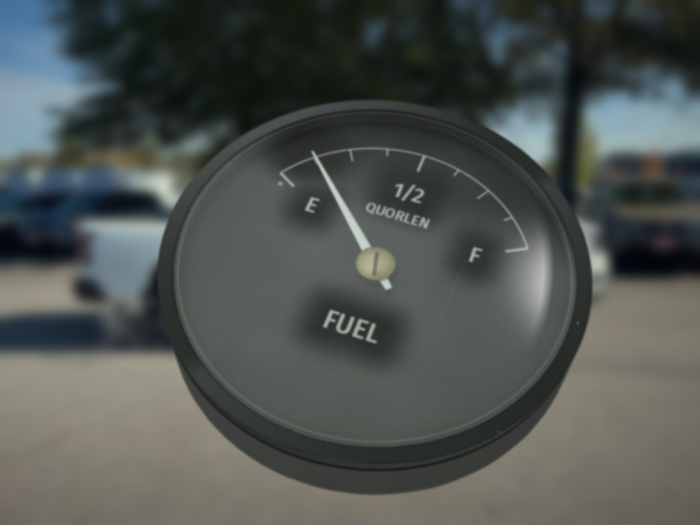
0.125
